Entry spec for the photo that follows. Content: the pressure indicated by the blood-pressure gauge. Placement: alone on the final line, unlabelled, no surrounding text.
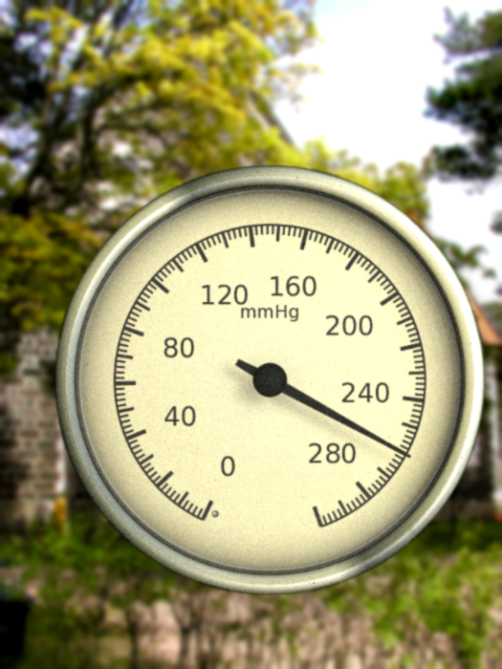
260 mmHg
